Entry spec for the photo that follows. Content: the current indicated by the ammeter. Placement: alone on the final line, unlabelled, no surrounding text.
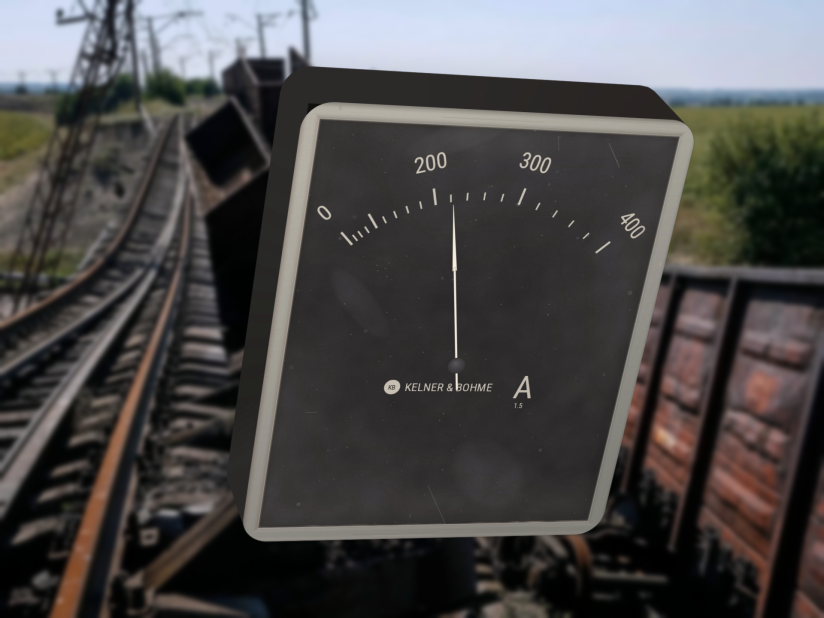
220 A
